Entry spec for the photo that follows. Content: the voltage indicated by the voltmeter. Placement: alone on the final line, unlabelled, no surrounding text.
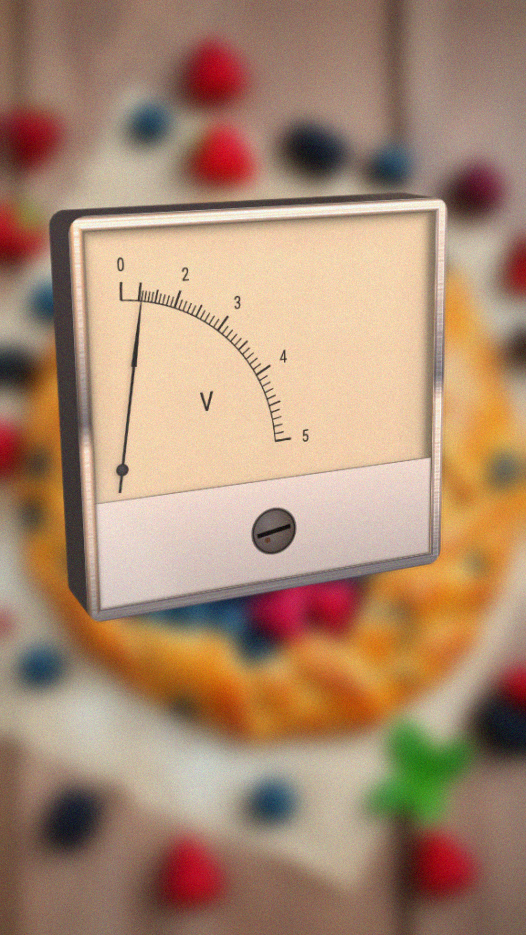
1 V
